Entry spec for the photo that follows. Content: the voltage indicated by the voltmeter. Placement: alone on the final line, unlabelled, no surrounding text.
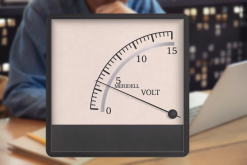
3.5 V
